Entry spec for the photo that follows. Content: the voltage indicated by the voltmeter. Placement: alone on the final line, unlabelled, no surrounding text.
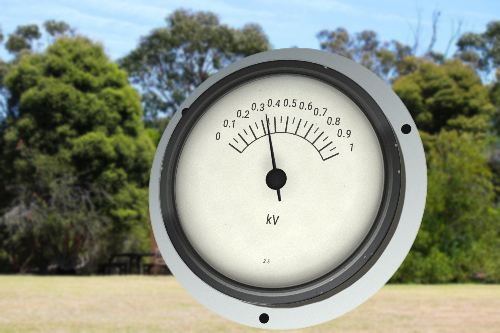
0.35 kV
